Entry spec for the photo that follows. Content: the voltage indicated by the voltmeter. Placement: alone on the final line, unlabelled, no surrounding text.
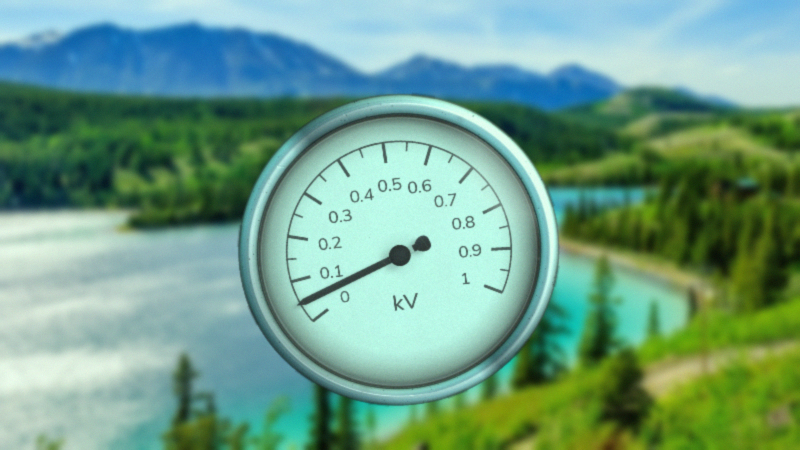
0.05 kV
